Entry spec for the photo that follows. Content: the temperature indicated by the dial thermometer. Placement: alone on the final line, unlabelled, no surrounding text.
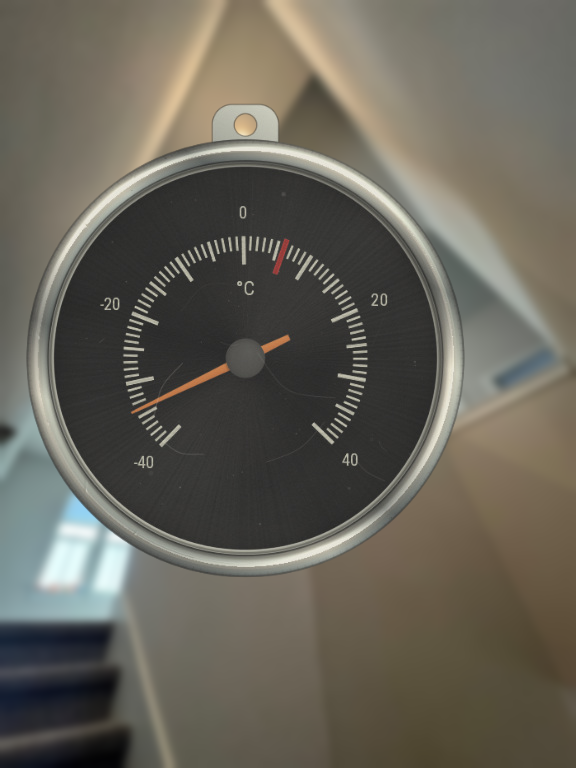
-34 °C
